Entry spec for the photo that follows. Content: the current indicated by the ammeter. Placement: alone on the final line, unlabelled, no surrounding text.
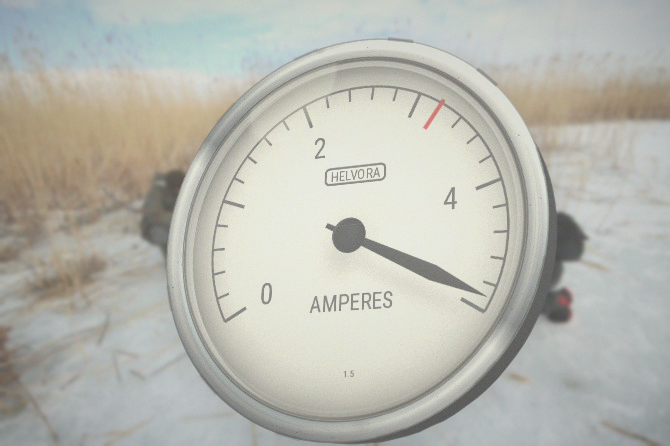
4.9 A
